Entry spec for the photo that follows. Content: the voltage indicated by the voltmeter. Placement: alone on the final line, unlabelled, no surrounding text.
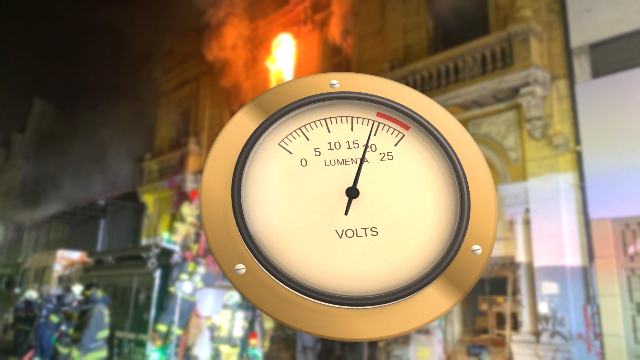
19 V
